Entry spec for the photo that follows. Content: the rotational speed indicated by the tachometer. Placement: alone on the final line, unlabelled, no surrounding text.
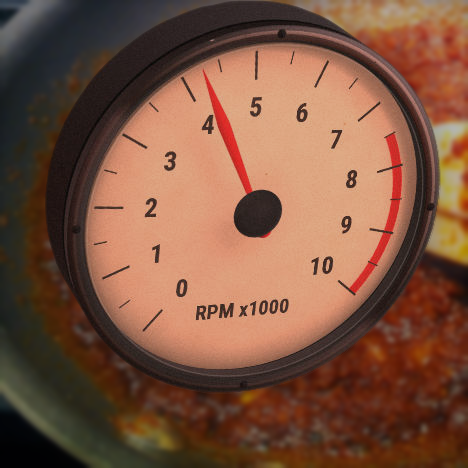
4250 rpm
